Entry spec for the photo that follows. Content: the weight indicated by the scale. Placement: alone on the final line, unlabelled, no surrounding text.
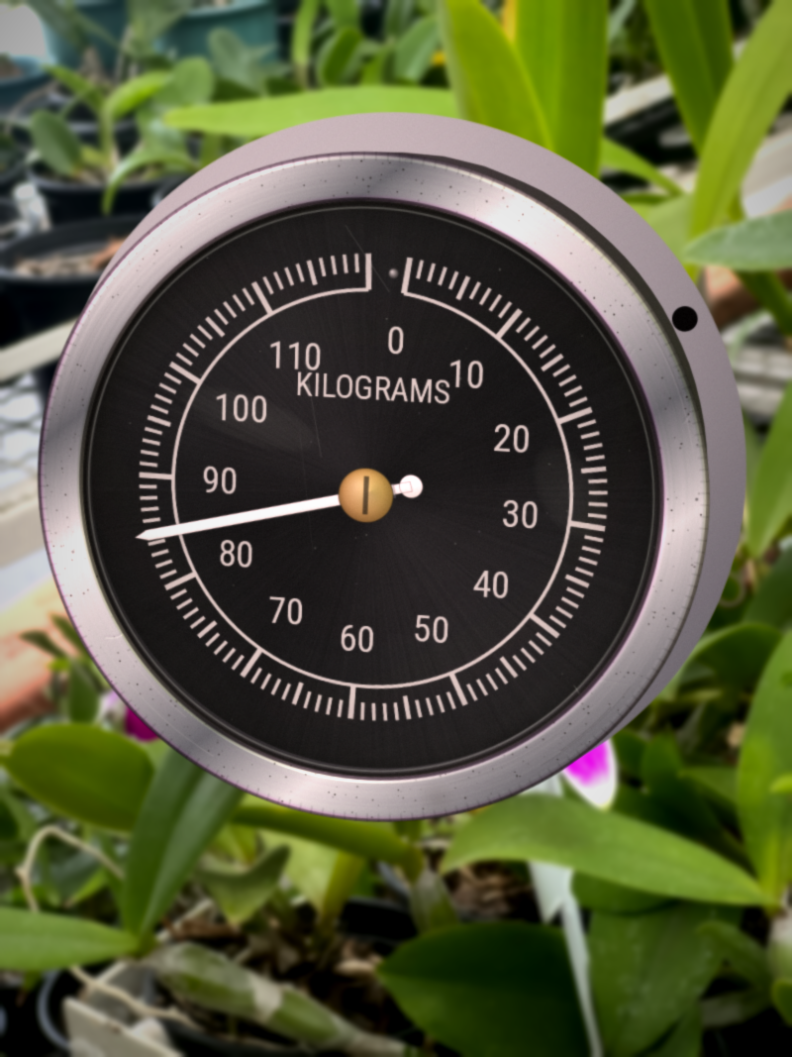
85 kg
